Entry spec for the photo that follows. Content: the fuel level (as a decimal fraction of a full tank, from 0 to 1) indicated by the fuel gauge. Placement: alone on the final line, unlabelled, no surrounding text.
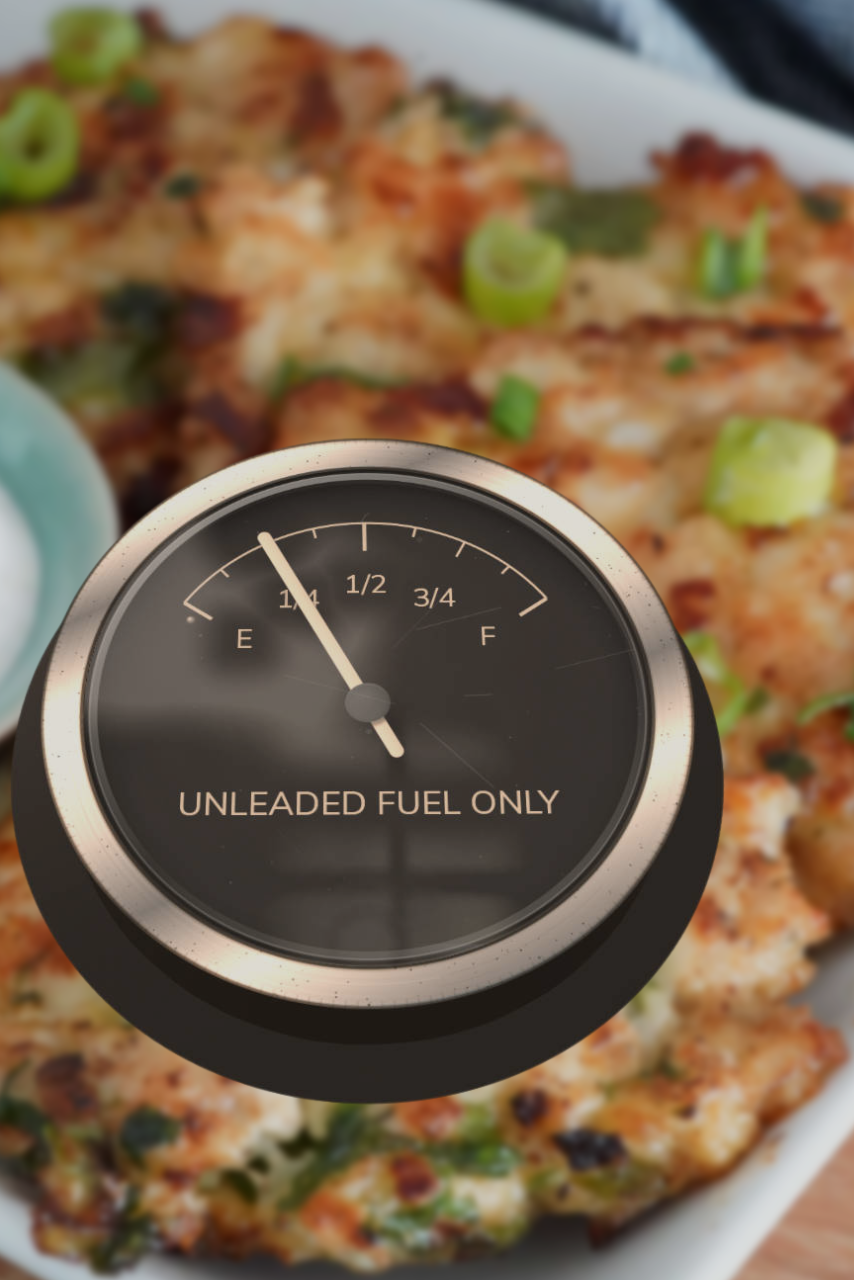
0.25
